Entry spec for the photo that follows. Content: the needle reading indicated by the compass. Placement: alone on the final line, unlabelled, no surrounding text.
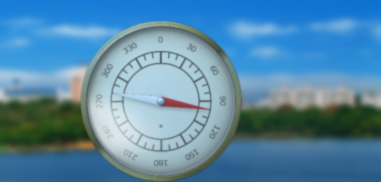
100 °
